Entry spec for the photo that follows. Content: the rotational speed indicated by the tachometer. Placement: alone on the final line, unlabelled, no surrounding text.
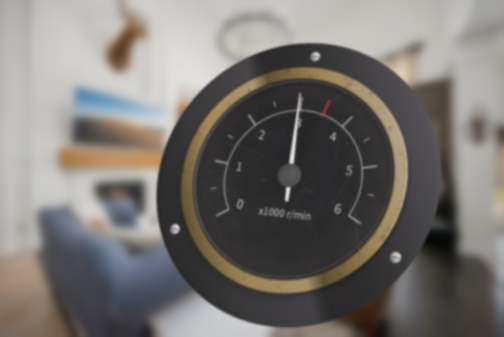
3000 rpm
